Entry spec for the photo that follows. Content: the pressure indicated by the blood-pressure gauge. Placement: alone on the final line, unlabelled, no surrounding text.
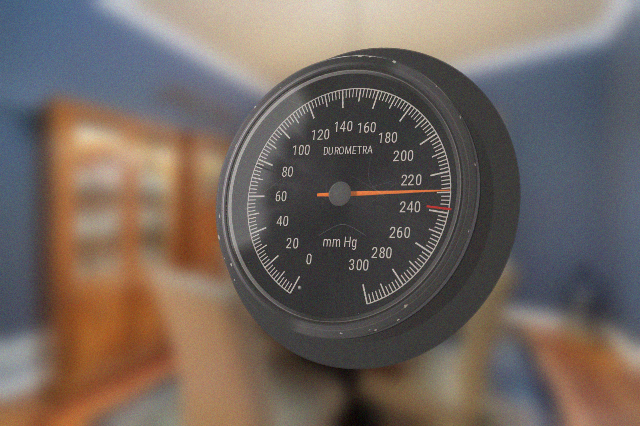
230 mmHg
